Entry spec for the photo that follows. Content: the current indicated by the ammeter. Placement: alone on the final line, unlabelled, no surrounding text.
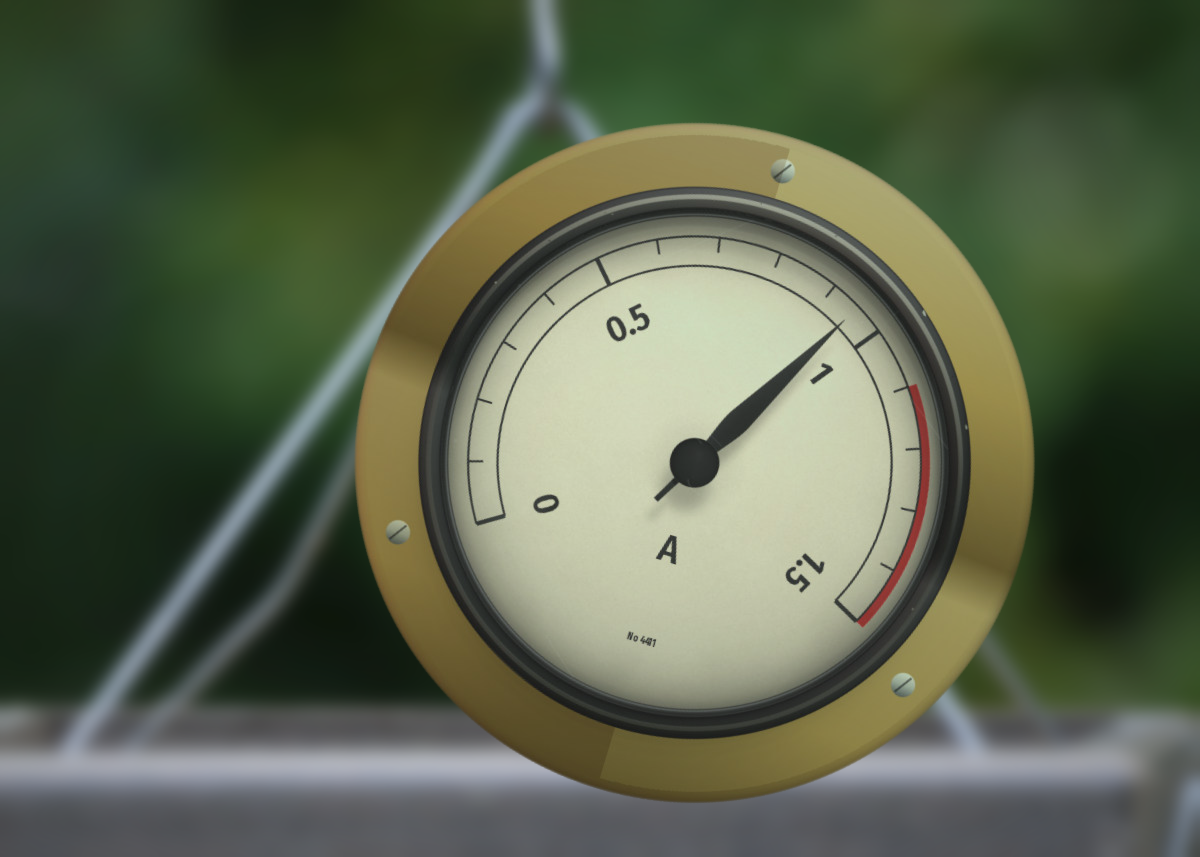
0.95 A
